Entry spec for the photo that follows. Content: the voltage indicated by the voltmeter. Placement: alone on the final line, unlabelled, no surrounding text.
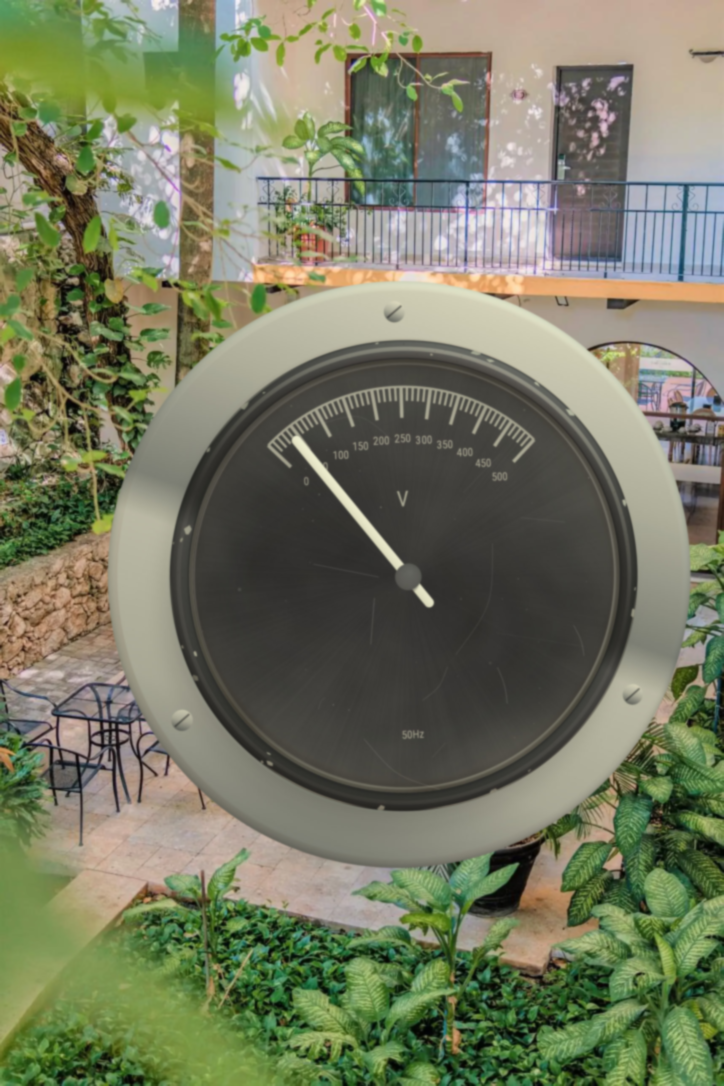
40 V
